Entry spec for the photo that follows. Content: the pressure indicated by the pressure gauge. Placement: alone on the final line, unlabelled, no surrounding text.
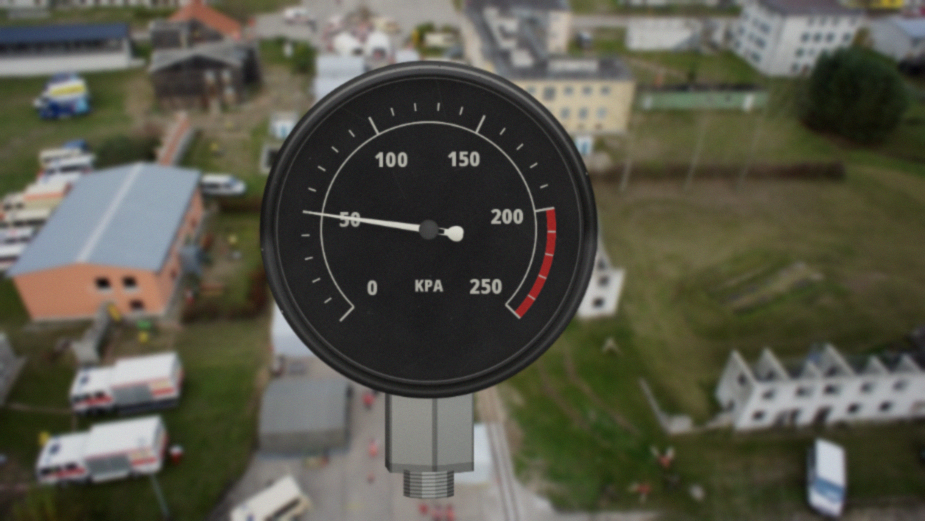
50 kPa
